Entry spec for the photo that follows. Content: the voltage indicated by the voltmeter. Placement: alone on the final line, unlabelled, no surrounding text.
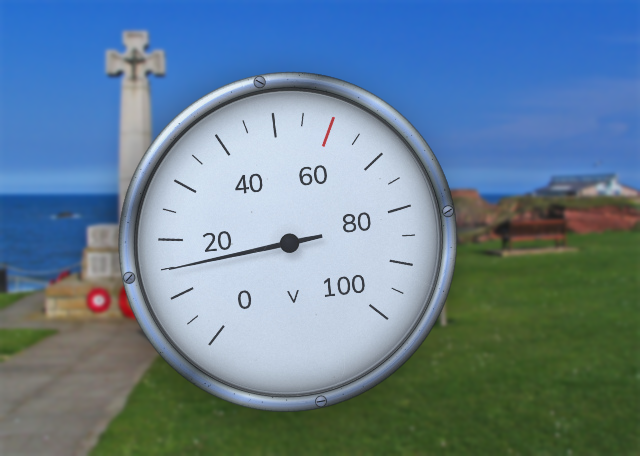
15 V
